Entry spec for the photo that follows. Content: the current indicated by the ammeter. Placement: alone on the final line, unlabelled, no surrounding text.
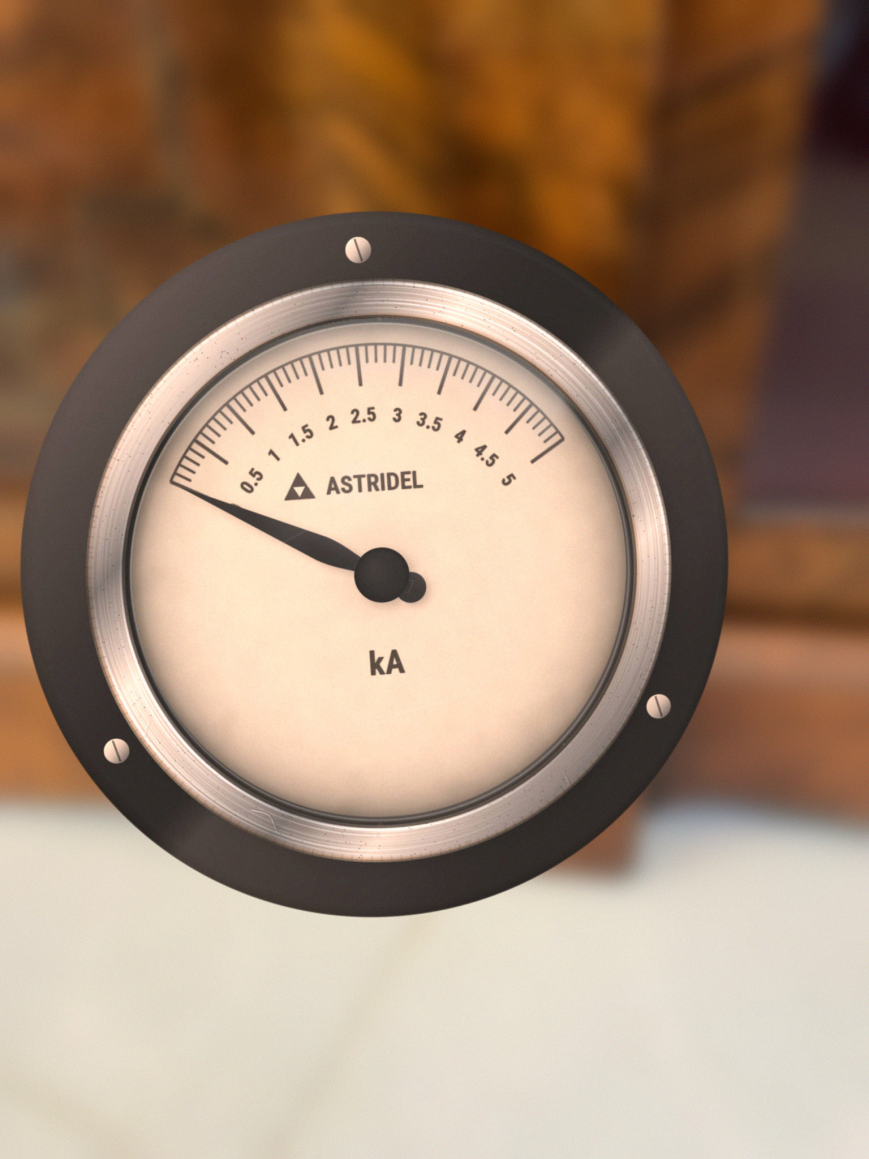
0 kA
